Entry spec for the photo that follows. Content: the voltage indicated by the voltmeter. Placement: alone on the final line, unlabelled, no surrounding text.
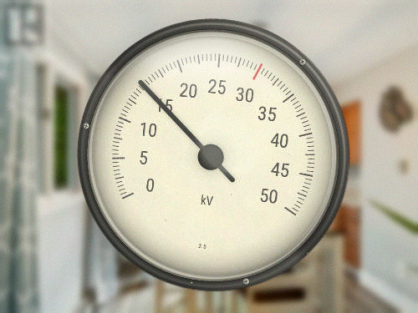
15 kV
